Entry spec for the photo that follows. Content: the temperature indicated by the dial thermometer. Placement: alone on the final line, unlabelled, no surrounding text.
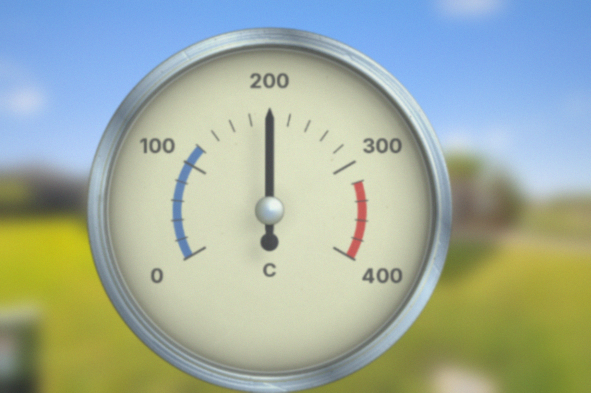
200 °C
